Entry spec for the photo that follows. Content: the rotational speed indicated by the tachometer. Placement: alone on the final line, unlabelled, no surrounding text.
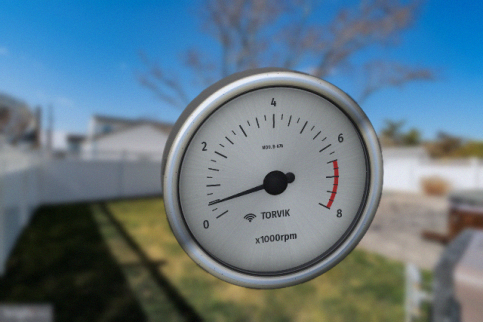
500 rpm
